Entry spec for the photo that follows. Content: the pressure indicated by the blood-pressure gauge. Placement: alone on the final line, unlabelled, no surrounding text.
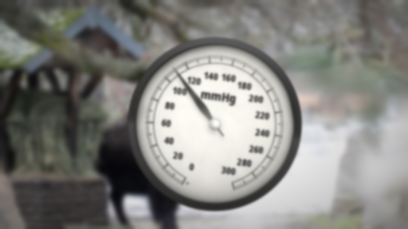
110 mmHg
